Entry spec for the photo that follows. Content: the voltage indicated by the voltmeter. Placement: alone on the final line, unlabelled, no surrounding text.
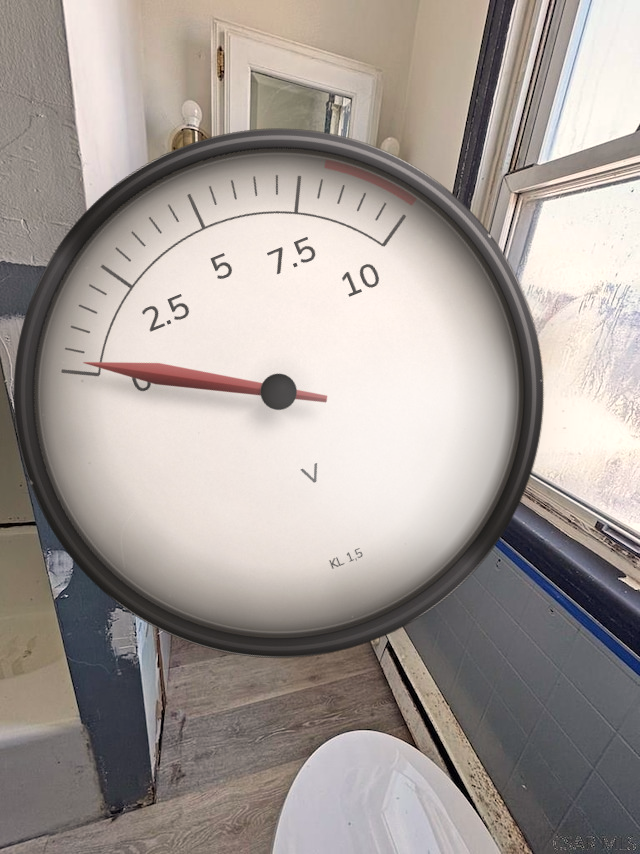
0.25 V
